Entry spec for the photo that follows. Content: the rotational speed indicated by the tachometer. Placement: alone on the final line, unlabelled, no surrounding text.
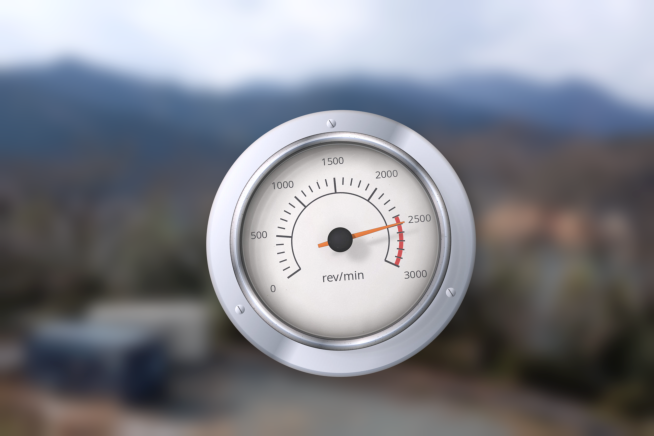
2500 rpm
